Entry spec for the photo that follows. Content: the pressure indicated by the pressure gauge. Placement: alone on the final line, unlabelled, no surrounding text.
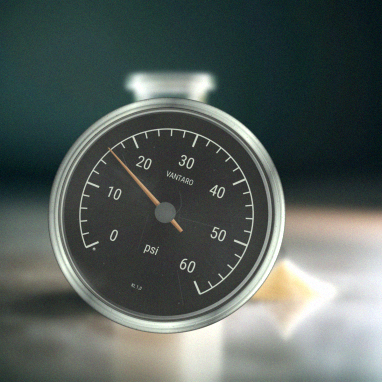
16 psi
